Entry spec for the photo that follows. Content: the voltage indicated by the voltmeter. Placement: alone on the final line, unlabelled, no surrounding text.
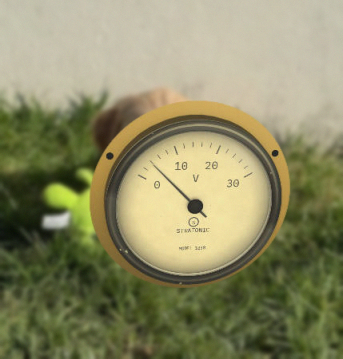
4 V
